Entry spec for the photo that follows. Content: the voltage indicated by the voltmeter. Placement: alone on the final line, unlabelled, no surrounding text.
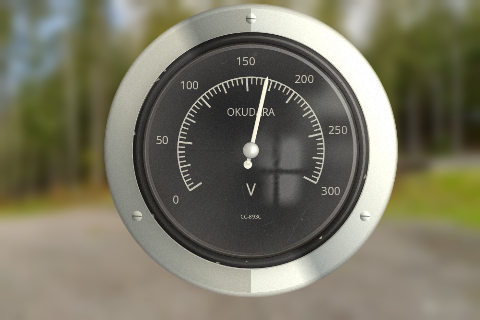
170 V
